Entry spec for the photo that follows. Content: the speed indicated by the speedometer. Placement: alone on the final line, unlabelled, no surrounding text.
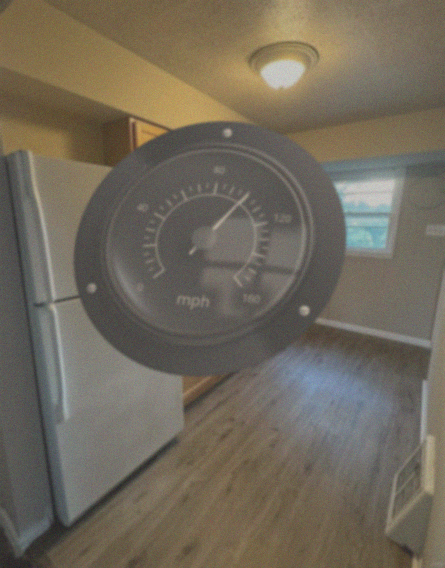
100 mph
